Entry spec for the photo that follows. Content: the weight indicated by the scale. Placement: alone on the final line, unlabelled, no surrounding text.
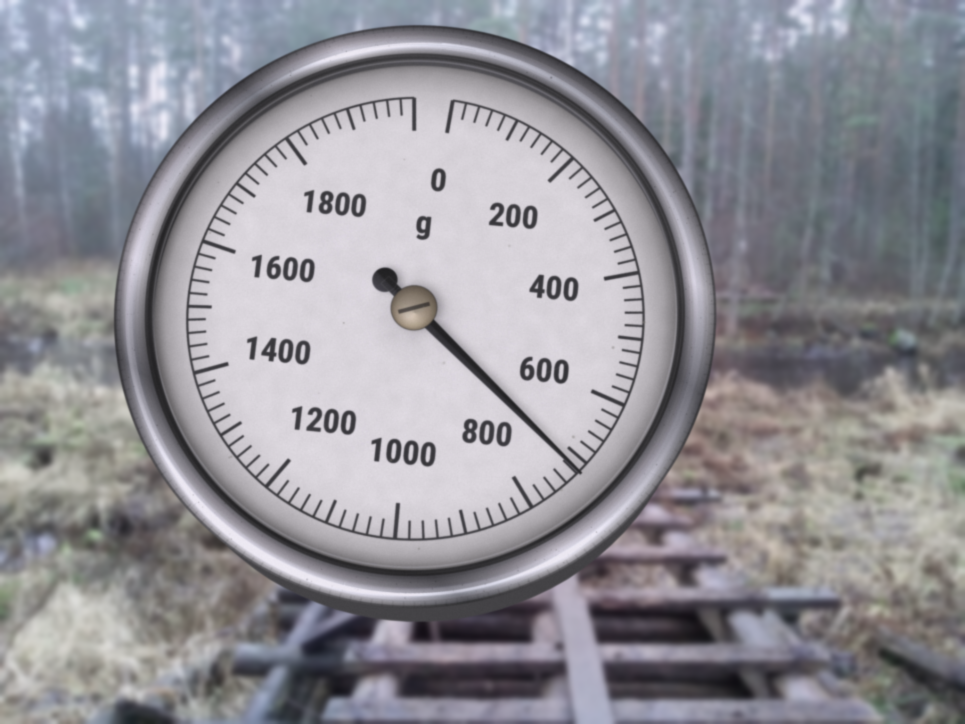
720 g
